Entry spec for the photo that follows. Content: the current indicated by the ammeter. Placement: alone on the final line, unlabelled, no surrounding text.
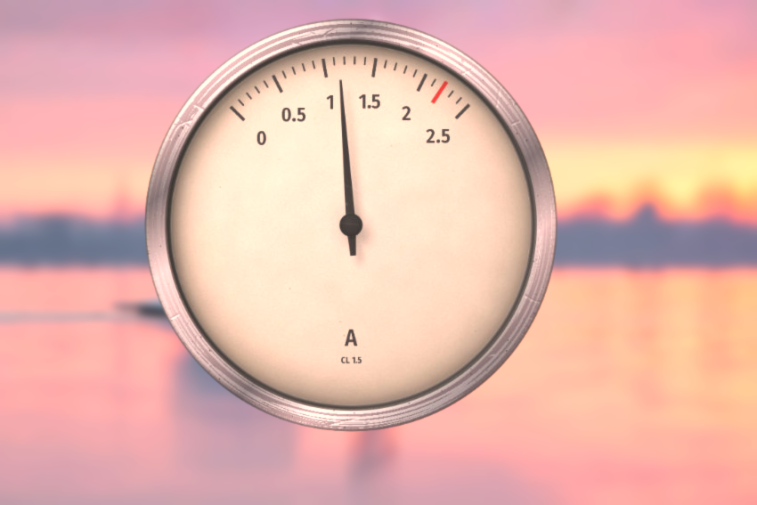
1.15 A
